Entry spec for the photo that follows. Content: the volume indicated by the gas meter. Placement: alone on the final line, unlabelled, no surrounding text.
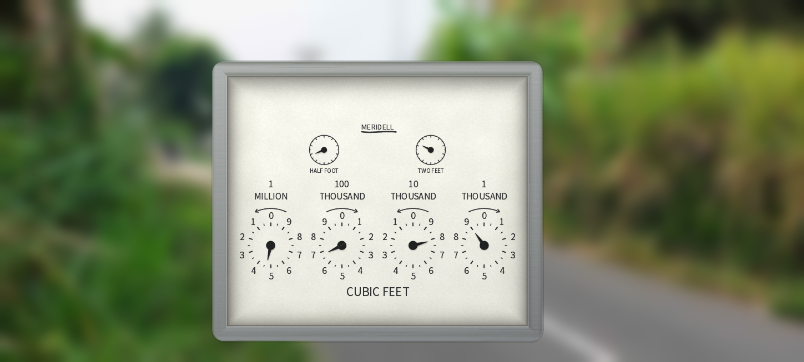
467900 ft³
